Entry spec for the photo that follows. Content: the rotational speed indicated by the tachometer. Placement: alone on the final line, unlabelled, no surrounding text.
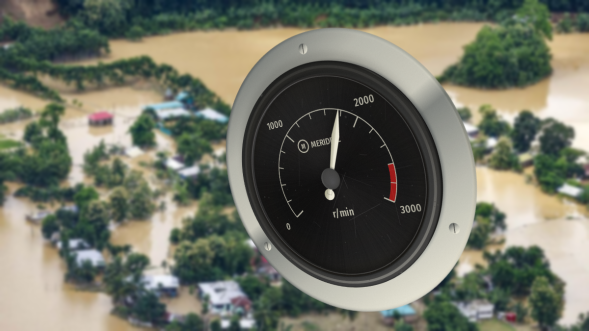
1800 rpm
